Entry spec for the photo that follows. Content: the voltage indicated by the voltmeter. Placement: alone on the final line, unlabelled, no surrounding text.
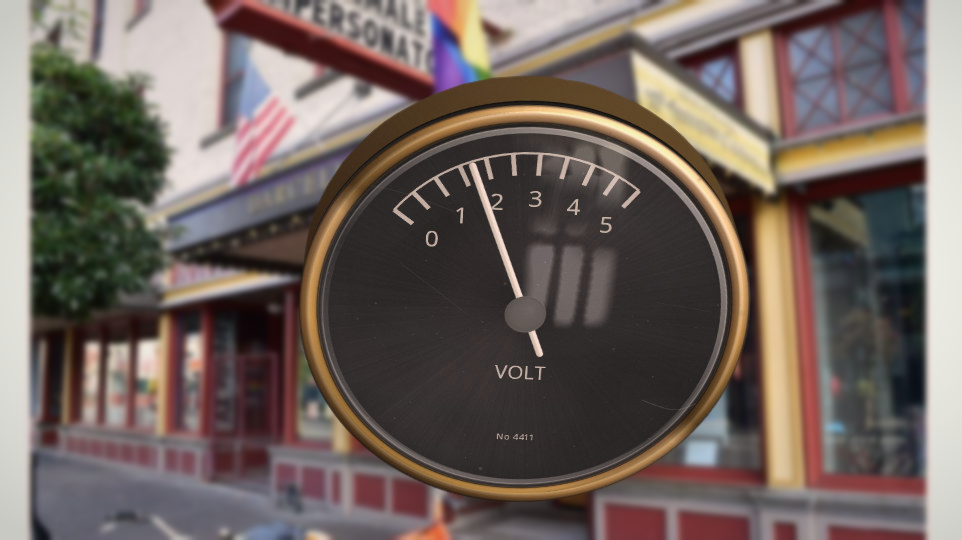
1.75 V
